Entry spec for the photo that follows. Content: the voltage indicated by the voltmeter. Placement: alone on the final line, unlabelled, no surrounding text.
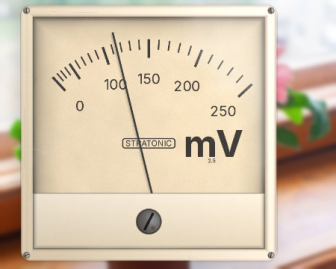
115 mV
